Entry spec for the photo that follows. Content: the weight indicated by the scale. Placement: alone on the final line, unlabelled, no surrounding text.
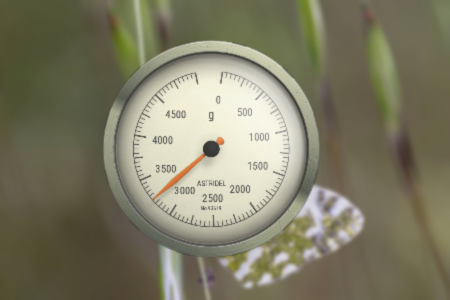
3250 g
